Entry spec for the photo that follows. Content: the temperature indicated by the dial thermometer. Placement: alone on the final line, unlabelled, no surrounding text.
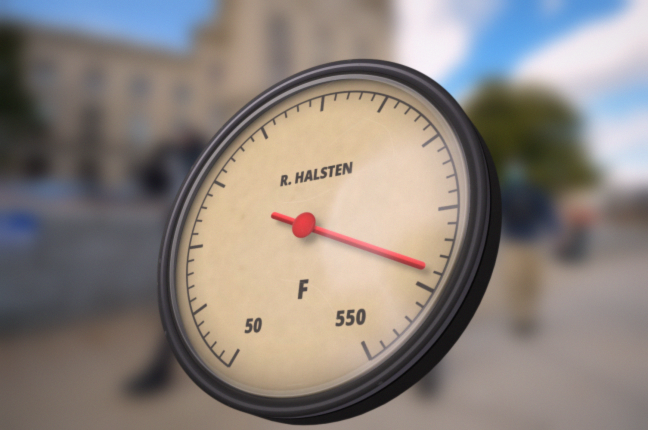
490 °F
